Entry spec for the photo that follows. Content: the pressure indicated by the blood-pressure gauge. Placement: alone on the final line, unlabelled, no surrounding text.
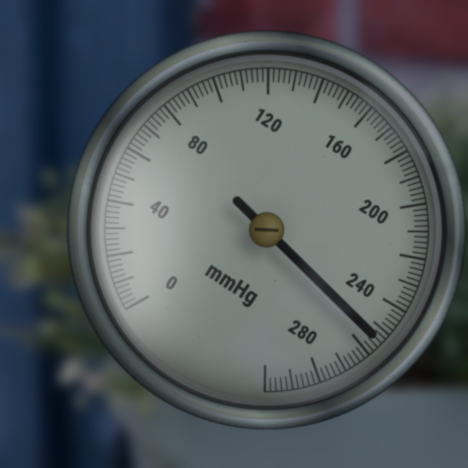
254 mmHg
